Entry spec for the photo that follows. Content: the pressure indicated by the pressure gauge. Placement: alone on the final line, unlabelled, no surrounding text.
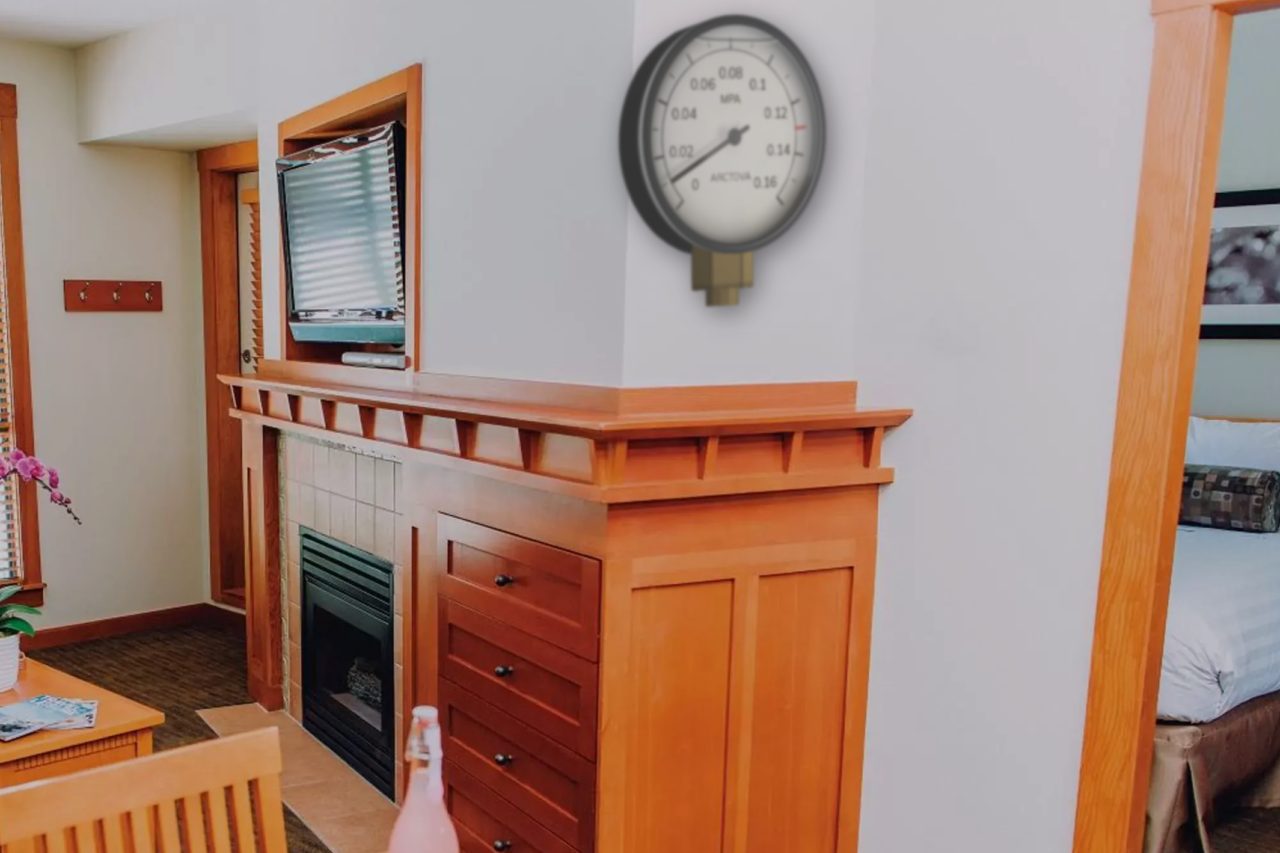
0.01 MPa
